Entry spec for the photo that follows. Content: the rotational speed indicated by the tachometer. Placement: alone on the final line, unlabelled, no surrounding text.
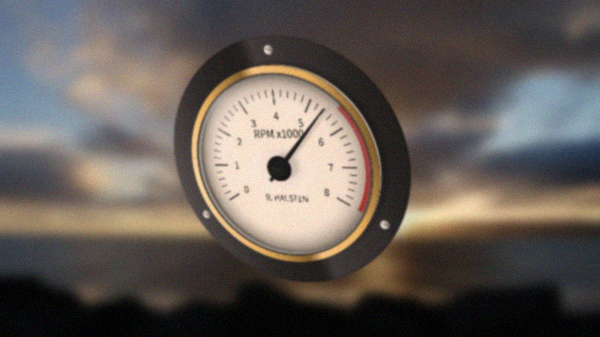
5400 rpm
